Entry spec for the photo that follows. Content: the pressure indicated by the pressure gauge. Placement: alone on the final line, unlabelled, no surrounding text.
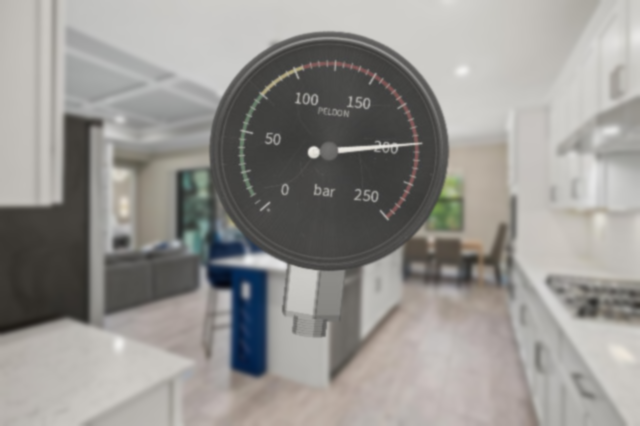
200 bar
